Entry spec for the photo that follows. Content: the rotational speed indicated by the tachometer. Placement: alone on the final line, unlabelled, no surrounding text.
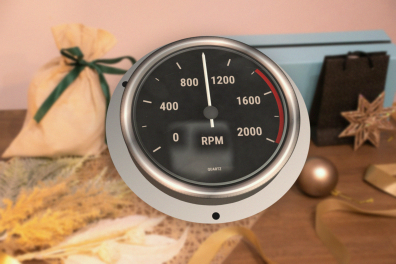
1000 rpm
